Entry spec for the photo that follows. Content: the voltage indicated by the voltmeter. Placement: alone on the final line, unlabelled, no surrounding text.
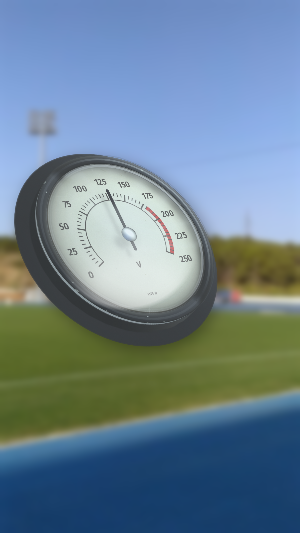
125 V
